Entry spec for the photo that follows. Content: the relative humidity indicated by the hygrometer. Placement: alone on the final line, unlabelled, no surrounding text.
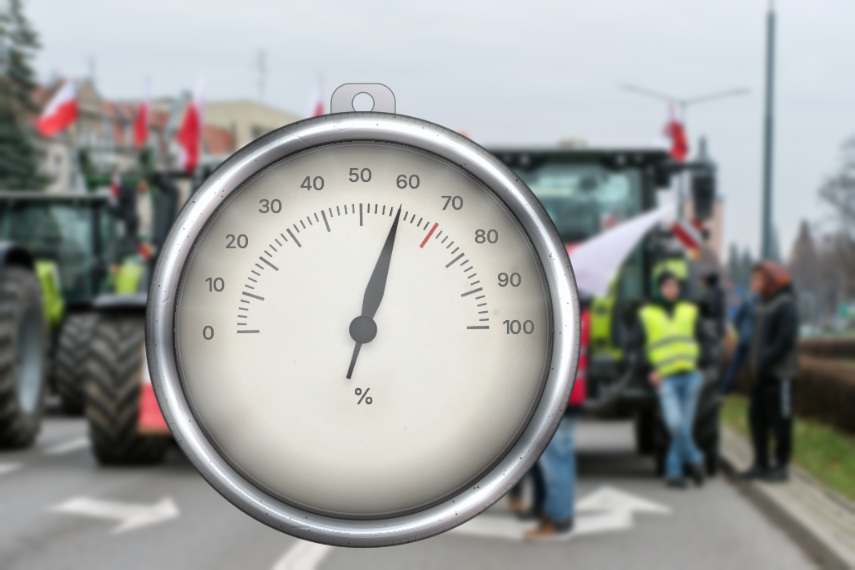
60 %
